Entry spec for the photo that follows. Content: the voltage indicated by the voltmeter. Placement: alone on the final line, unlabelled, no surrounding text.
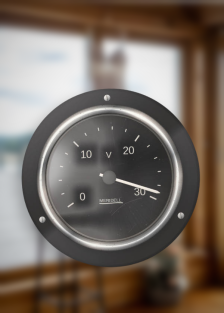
29 V
